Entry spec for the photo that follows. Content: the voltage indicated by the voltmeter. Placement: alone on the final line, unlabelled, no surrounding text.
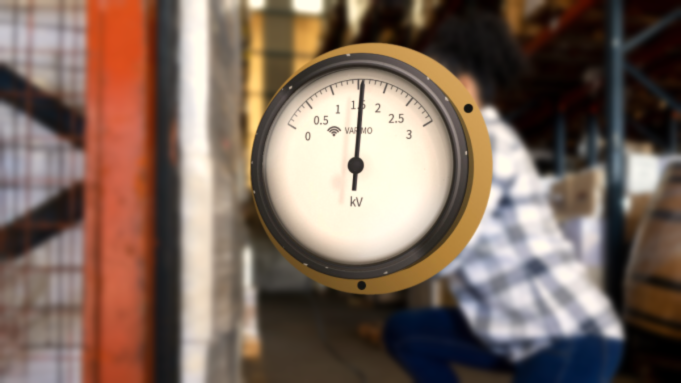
1.6 kV
